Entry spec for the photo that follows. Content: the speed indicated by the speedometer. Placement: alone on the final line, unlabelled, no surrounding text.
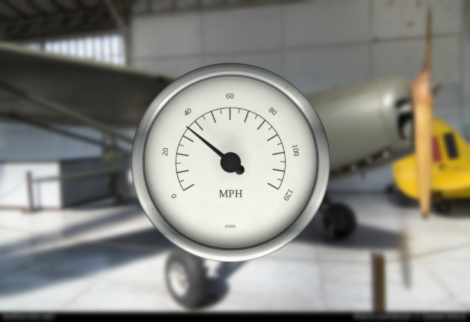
35 mph
